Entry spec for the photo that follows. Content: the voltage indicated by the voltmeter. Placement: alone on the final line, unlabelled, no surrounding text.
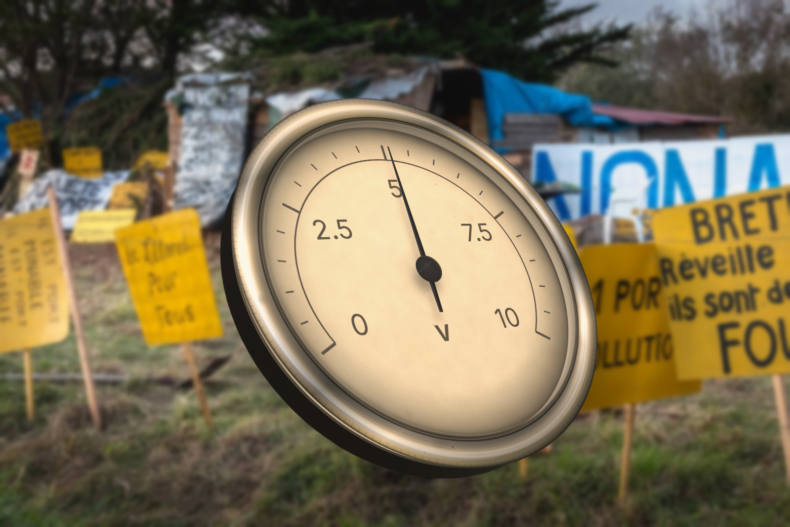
5 V
